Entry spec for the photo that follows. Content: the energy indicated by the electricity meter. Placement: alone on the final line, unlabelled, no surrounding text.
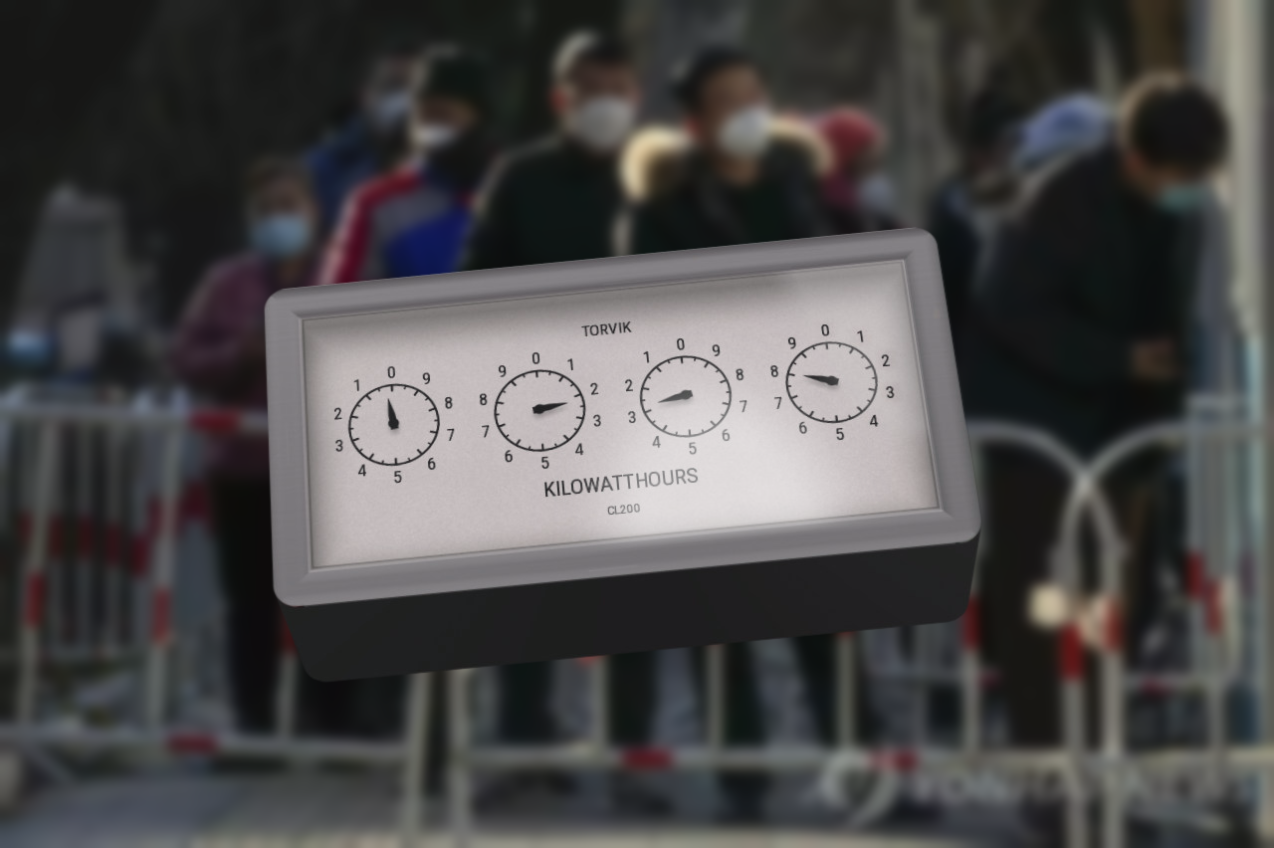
228 kWh
